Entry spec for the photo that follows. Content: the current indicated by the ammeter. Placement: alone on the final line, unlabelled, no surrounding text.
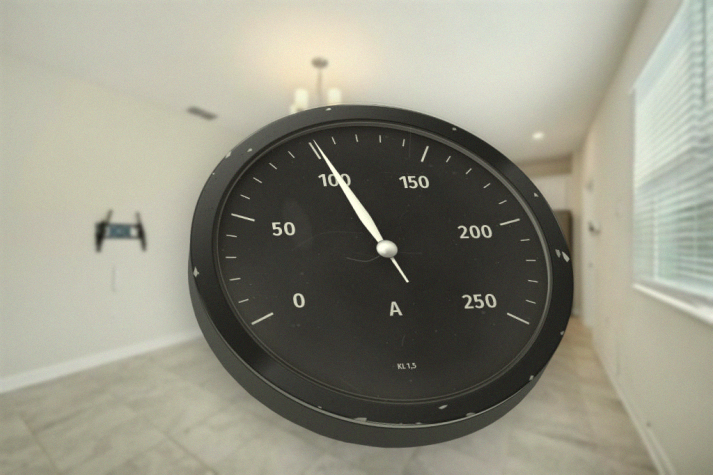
100 A
